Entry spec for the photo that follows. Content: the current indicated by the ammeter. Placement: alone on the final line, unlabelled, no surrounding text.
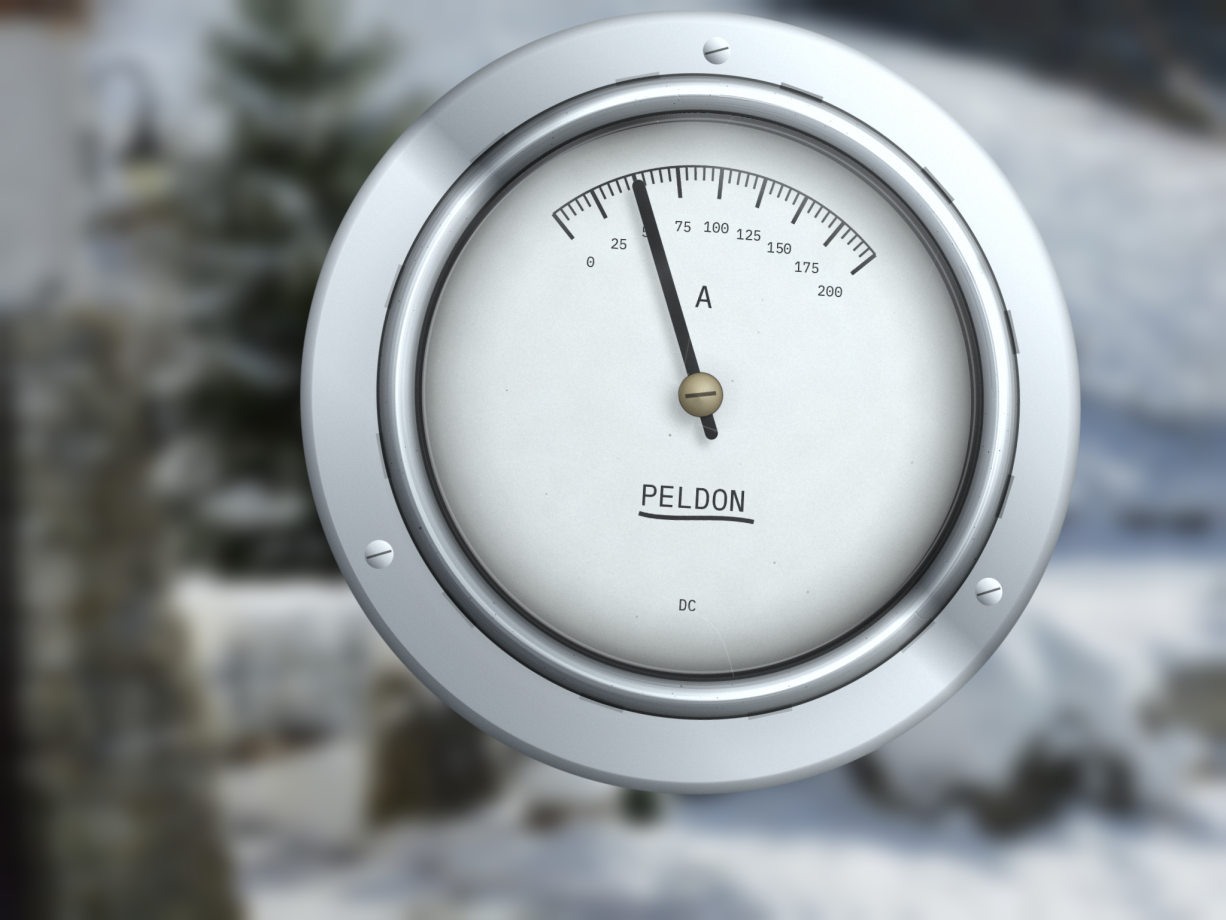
50 A
